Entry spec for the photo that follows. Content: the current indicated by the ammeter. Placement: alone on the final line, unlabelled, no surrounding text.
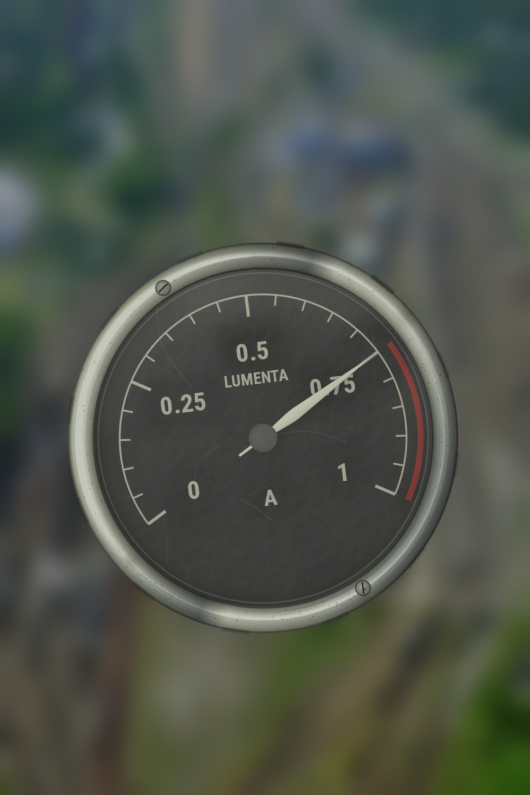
0.75 A
